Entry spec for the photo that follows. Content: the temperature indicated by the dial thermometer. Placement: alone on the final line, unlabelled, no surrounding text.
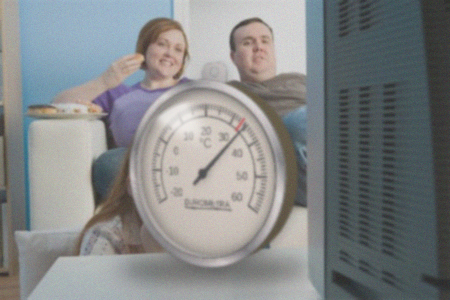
35 °C
